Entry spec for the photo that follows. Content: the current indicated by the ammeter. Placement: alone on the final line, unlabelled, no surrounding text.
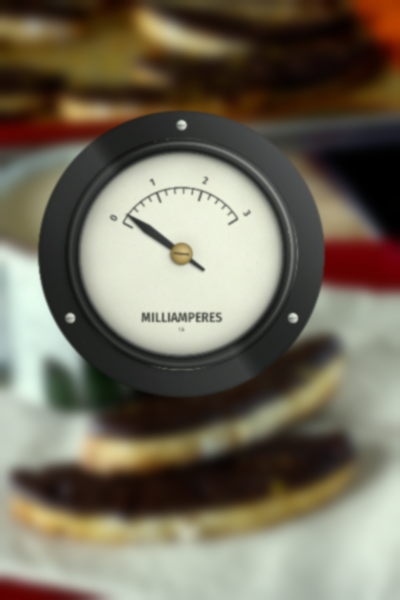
0.2 mA
